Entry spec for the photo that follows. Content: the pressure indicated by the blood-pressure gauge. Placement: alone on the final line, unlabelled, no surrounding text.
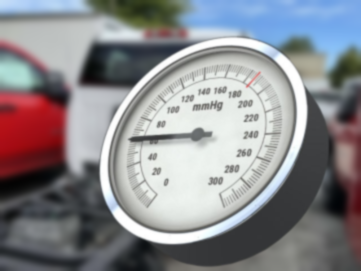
60 mmHg
